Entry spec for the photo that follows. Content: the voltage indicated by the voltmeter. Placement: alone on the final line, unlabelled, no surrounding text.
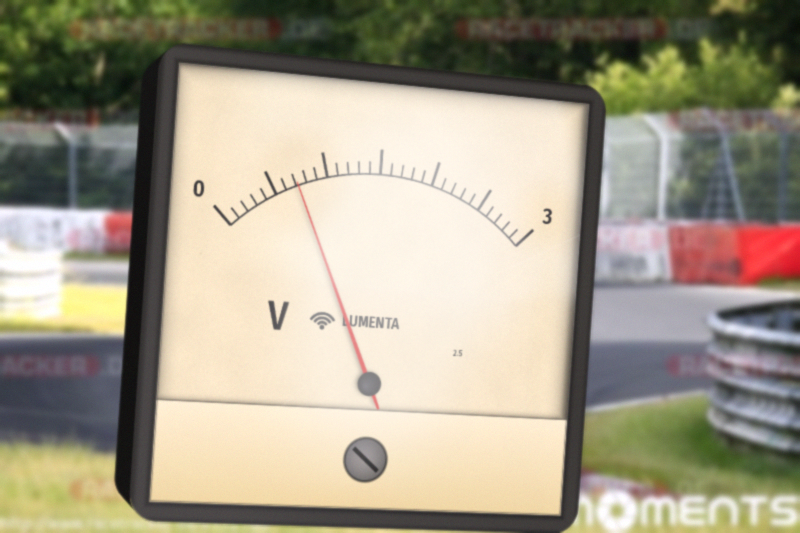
0.7 V
